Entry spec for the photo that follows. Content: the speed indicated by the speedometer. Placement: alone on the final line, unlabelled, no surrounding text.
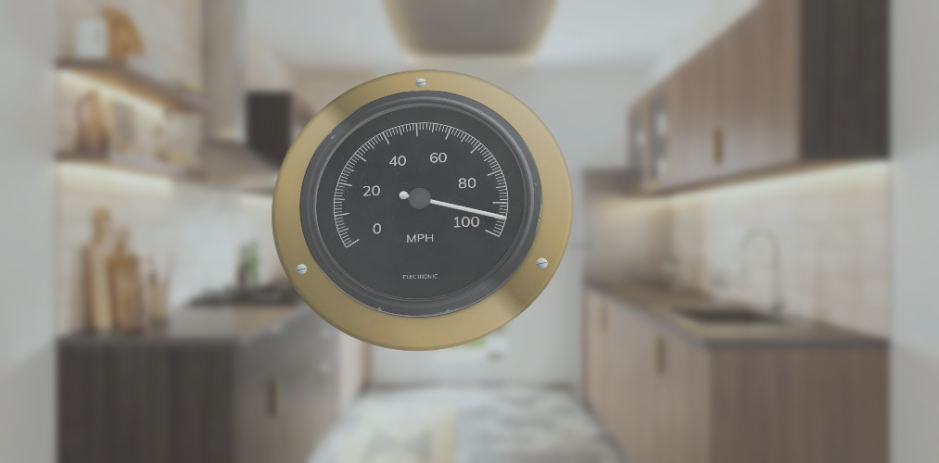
95 mph
